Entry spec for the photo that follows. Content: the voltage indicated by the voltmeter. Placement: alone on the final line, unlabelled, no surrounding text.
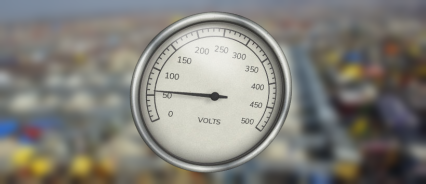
60 V
